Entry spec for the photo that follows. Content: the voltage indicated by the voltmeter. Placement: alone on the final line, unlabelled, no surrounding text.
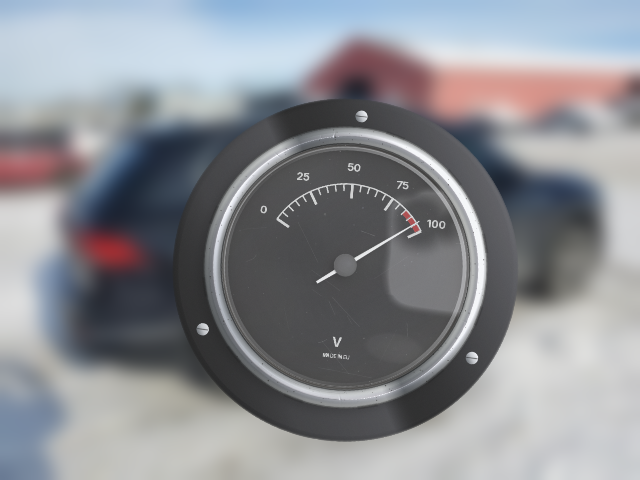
95 V
